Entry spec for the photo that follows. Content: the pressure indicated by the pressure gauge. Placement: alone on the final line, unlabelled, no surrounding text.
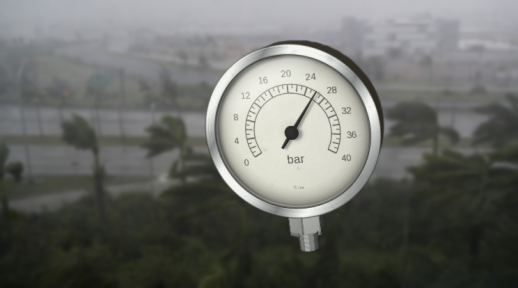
26 bar
